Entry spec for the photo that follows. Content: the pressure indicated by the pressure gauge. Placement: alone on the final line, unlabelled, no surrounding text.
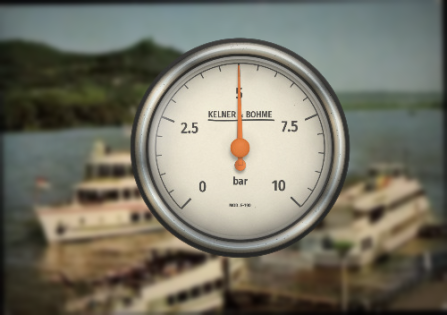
5 bar
